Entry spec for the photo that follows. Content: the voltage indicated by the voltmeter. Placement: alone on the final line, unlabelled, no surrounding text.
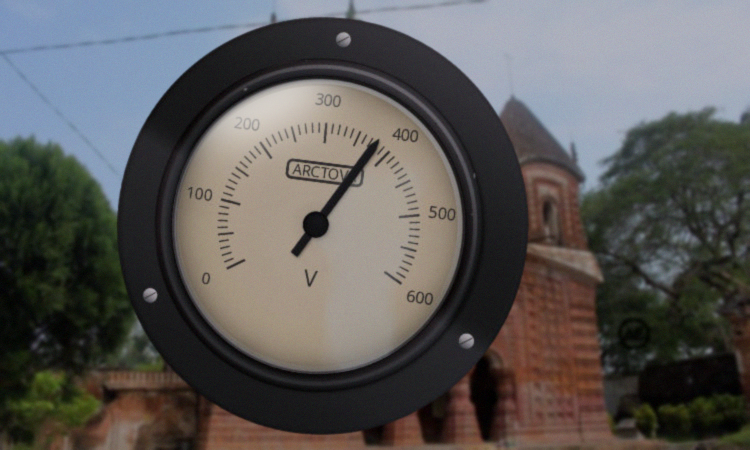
380 V
